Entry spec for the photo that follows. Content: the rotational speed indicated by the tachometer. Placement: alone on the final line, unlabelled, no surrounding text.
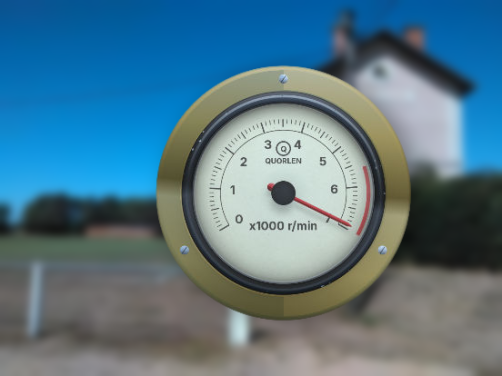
6900 rpm
